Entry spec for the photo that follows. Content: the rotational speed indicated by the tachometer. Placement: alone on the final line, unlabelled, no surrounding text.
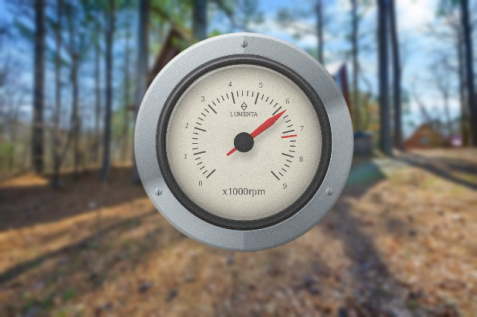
6200 rpm
